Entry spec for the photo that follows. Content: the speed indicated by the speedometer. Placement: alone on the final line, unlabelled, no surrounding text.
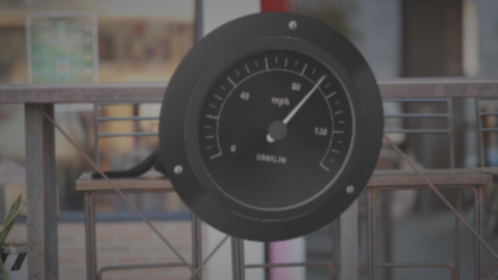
90 mph
